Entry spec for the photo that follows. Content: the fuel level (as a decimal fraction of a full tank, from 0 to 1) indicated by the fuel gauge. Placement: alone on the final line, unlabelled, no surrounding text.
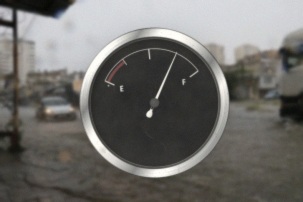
0.75
